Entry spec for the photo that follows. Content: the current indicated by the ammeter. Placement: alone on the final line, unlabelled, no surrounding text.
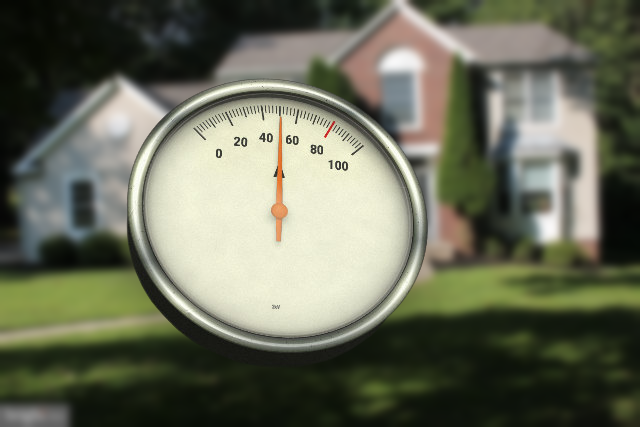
50 A
